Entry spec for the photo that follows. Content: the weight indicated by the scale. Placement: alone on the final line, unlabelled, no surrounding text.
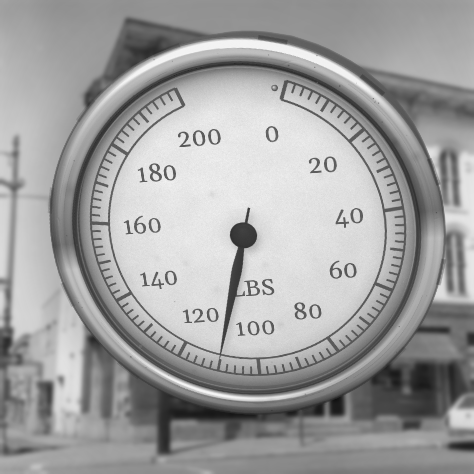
110 lb
